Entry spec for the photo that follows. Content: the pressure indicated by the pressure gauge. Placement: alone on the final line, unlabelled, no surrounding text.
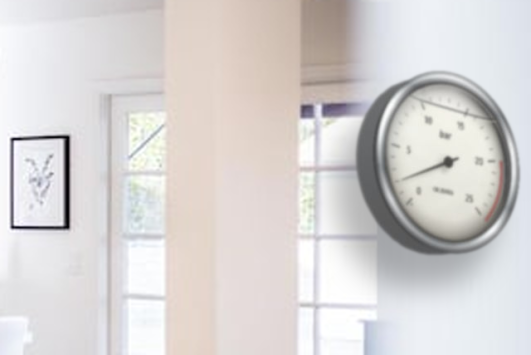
2 bar
